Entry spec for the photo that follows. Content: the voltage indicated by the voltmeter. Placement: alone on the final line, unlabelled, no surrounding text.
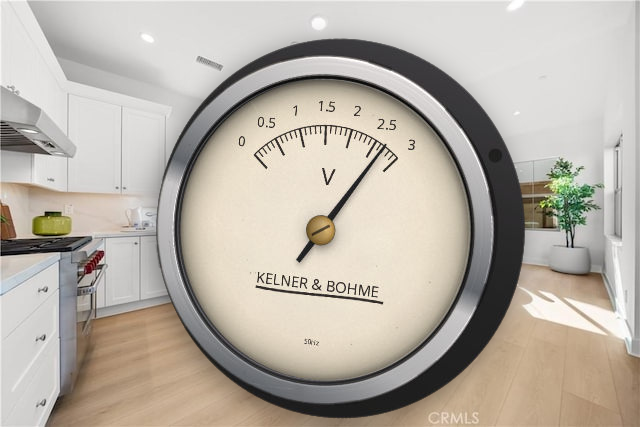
2.7 V
